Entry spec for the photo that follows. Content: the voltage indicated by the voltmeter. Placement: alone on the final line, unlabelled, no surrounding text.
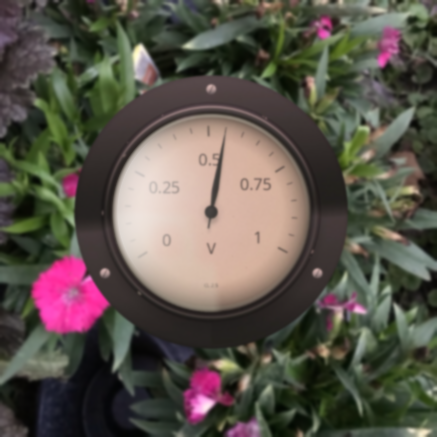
0.55 V
